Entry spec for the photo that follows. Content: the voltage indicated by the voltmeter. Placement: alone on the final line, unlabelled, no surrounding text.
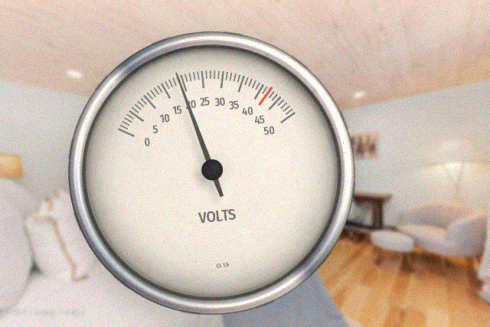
19 V
